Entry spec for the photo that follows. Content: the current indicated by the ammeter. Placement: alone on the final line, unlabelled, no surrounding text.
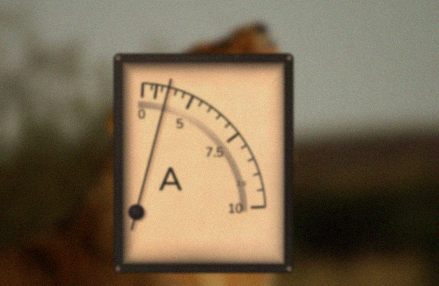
3.5 A
